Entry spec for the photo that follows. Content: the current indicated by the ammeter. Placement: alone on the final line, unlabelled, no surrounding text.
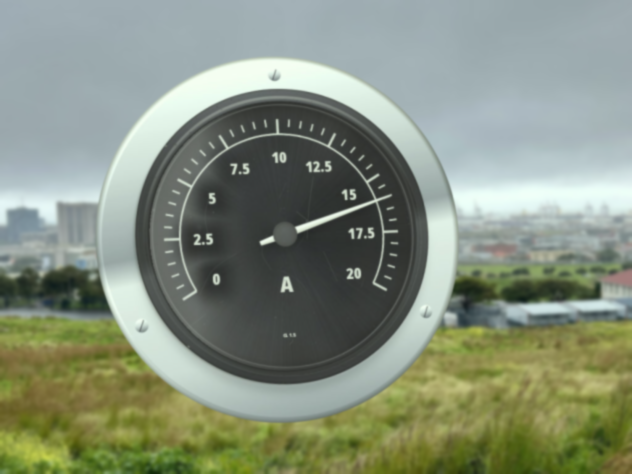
16 A
